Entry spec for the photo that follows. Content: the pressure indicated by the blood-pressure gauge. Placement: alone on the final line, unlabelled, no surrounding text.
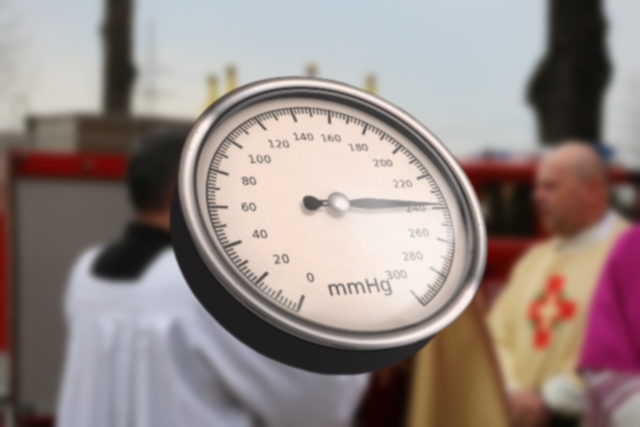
240 mmHg
